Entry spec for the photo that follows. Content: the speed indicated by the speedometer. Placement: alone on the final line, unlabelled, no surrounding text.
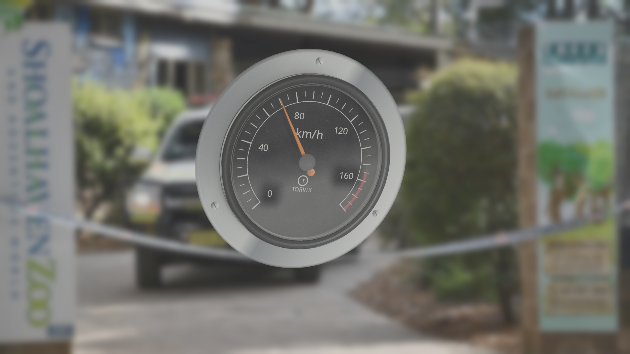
70 km/h
